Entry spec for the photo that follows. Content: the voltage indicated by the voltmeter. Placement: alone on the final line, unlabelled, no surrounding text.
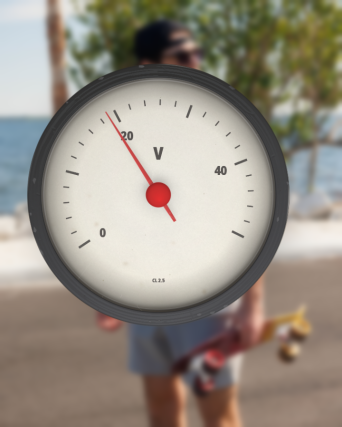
19 V
